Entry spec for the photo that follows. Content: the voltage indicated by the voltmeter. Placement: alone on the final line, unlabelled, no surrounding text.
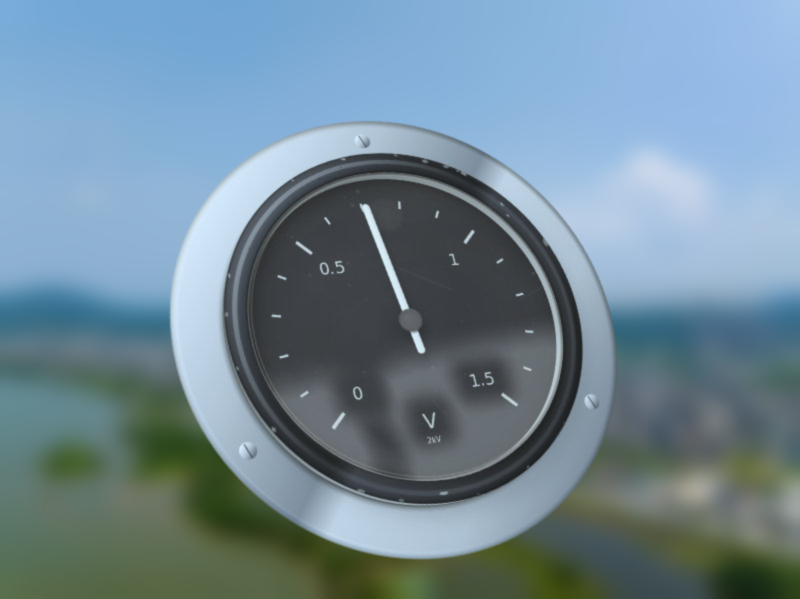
0.7 V
